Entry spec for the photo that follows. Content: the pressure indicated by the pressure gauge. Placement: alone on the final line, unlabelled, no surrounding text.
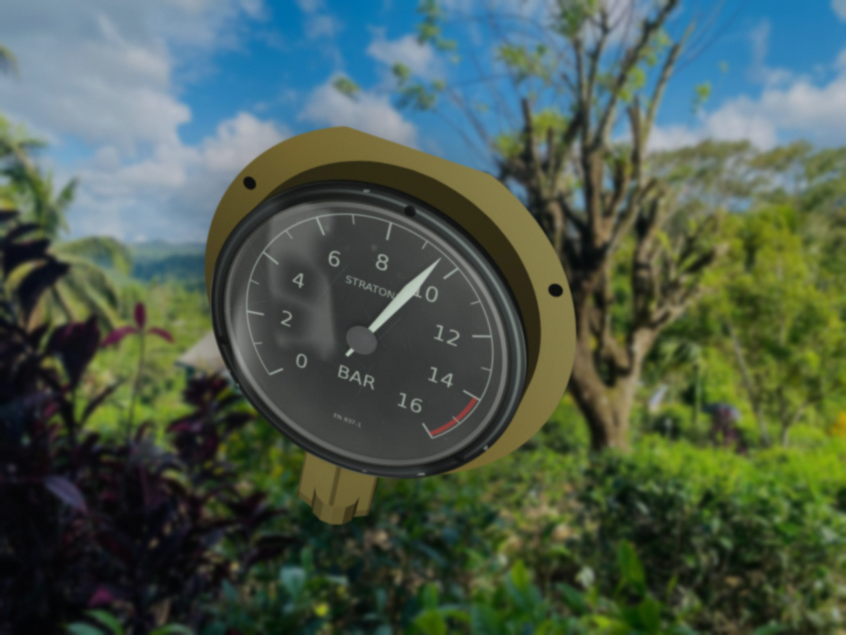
9.5 bar
